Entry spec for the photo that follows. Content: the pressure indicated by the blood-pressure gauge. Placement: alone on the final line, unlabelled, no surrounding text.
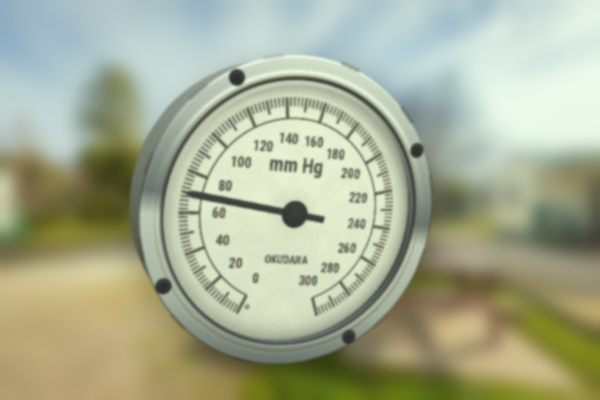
70 mmHg
